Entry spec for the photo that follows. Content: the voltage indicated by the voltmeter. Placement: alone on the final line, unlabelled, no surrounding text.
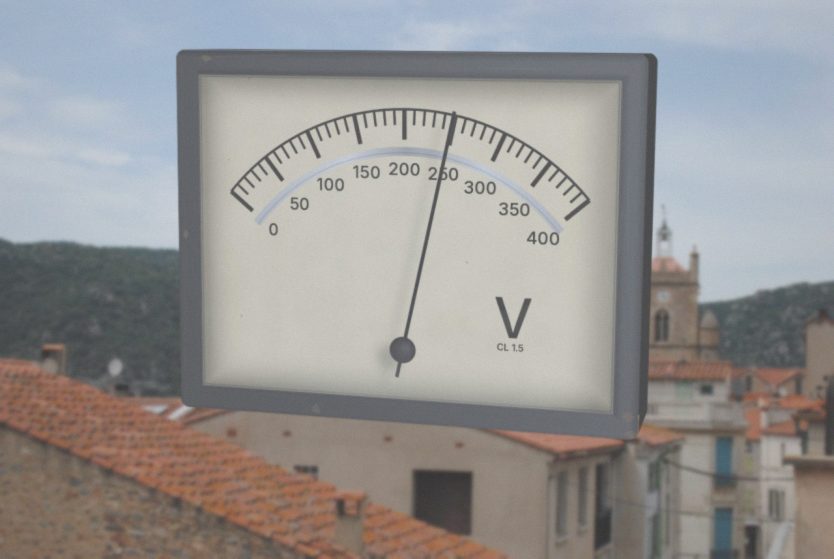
250 V
